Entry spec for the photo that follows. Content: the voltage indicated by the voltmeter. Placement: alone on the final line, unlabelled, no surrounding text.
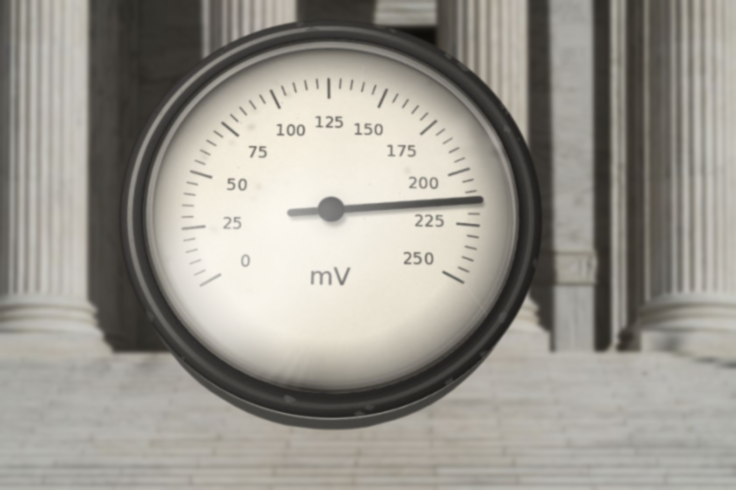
215 mV
